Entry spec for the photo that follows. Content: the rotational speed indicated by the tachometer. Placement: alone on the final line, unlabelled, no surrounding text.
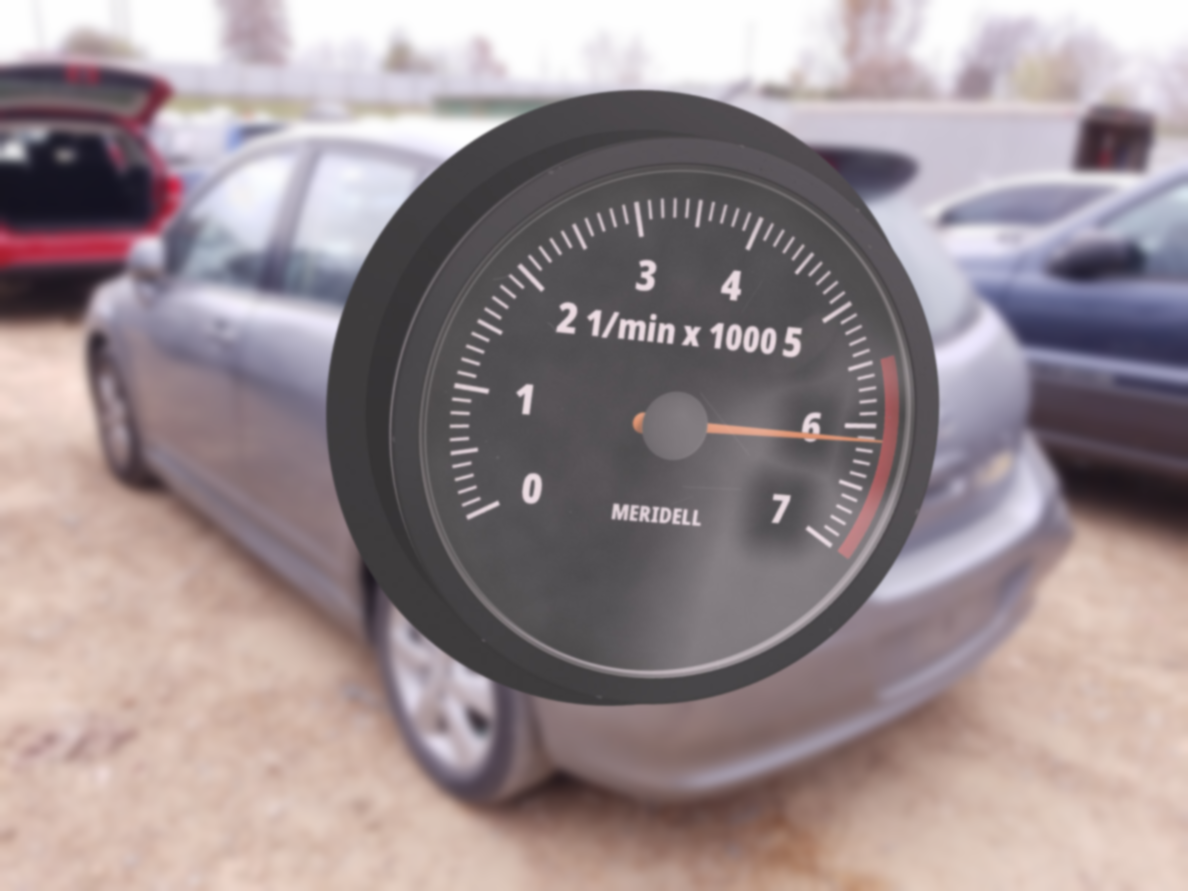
6100 rpm
